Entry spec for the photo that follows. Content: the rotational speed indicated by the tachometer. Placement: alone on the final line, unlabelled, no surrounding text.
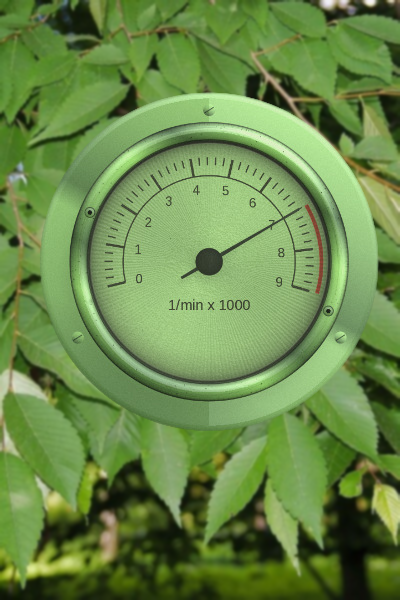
7000 rpm
